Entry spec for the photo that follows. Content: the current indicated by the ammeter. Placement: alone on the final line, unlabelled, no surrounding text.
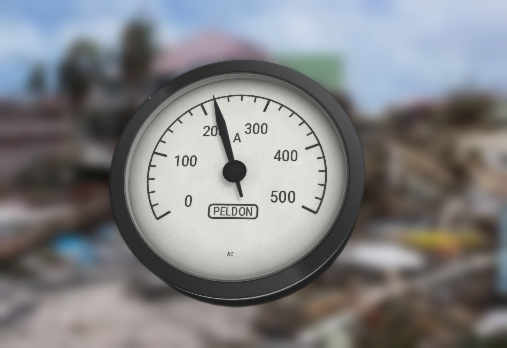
220 A
